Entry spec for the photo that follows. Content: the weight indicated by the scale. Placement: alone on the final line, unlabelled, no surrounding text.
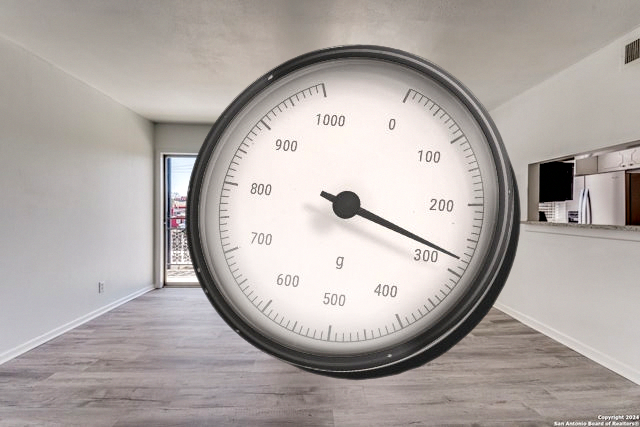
280 g
